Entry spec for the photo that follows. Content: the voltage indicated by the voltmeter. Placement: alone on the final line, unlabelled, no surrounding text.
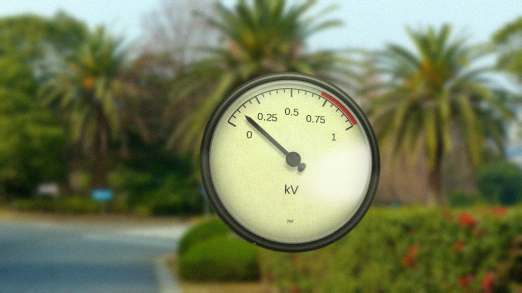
0.1 kV
